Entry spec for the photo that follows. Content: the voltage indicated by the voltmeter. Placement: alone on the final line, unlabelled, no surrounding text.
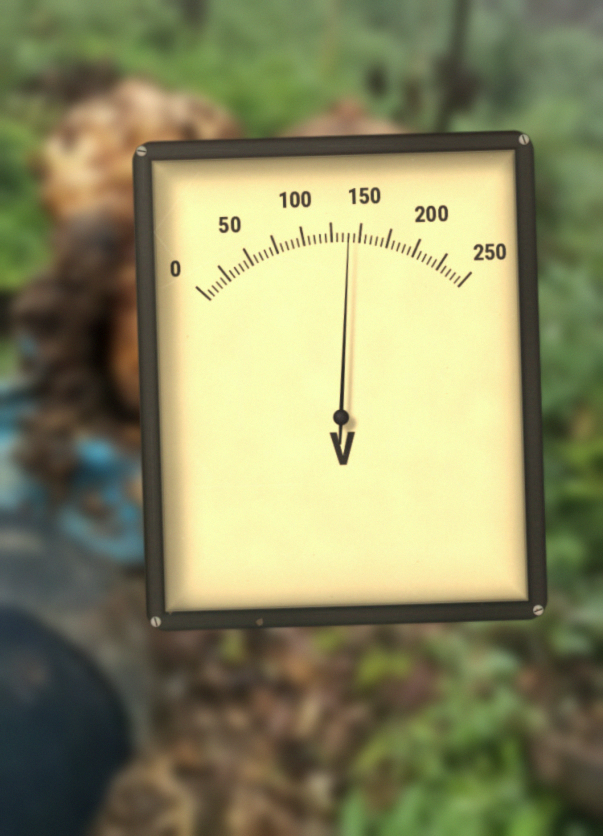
140 V
